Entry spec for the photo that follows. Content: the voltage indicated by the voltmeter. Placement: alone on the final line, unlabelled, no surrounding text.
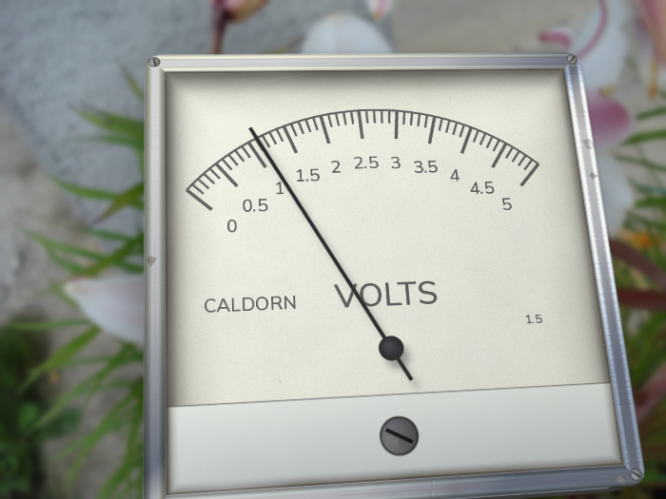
1.1 V
